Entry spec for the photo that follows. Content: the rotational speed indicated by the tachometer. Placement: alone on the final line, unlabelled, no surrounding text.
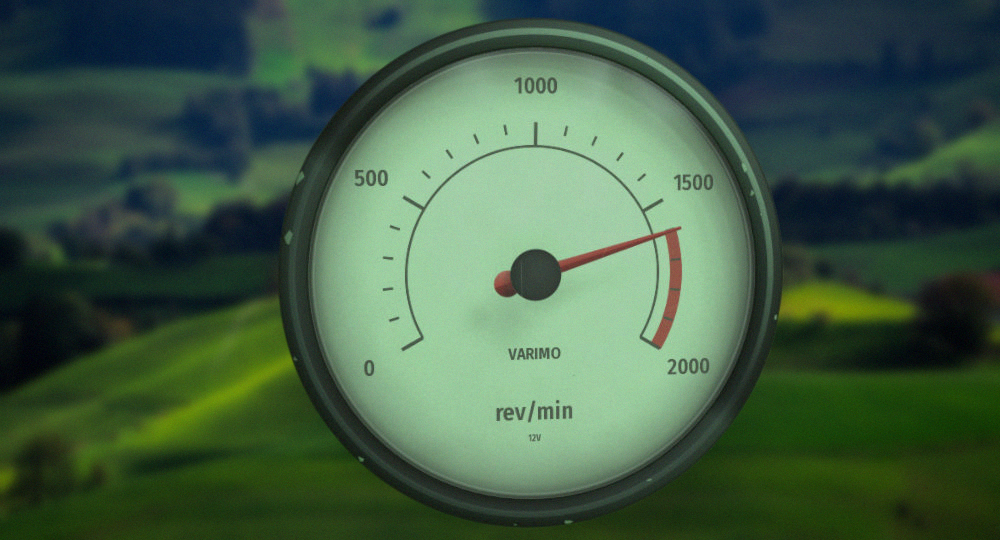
1600 rpm
